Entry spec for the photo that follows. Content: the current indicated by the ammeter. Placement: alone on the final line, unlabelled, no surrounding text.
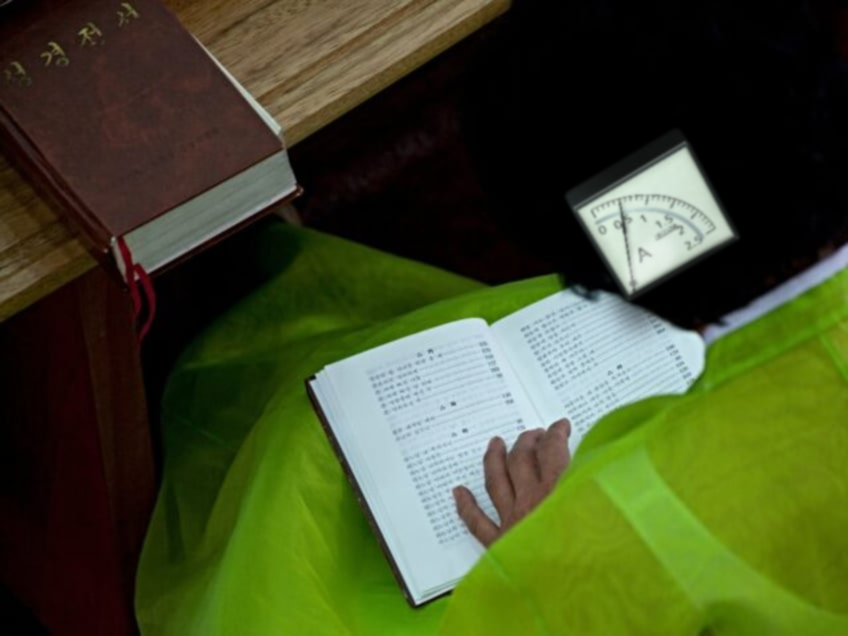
0.5 A
